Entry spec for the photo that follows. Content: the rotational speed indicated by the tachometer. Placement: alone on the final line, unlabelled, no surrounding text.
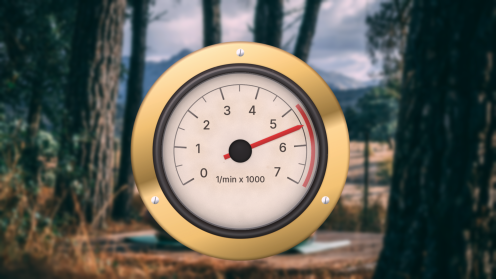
5500 rpm
